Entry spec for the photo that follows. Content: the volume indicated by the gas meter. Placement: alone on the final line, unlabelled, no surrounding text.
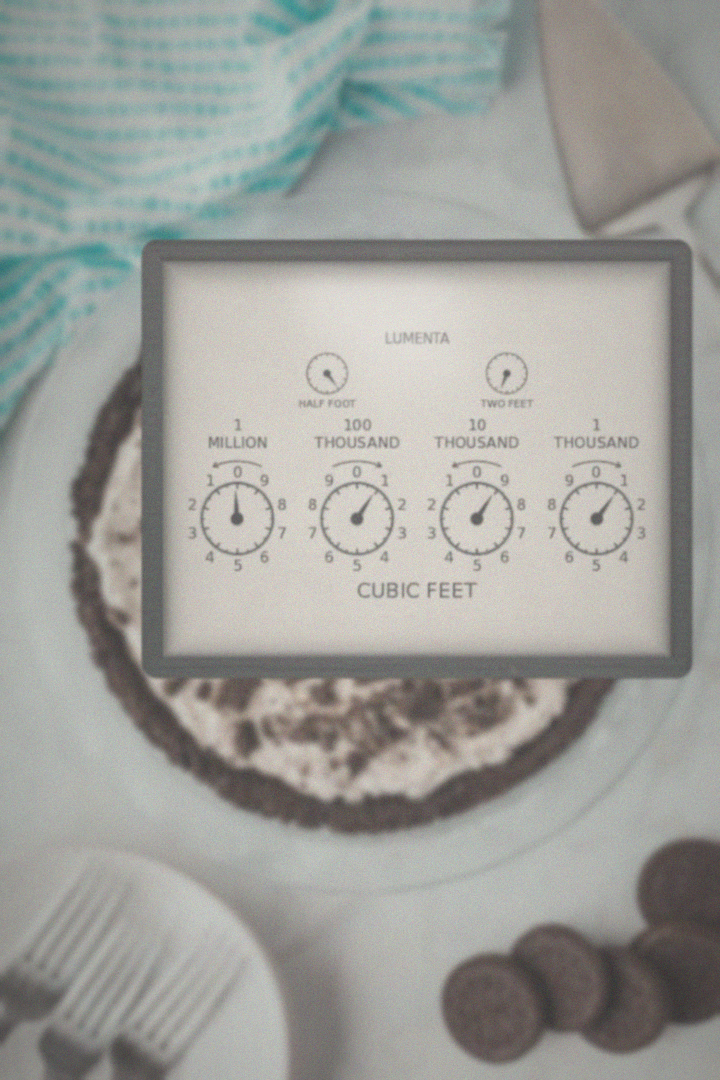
9100 ft³
